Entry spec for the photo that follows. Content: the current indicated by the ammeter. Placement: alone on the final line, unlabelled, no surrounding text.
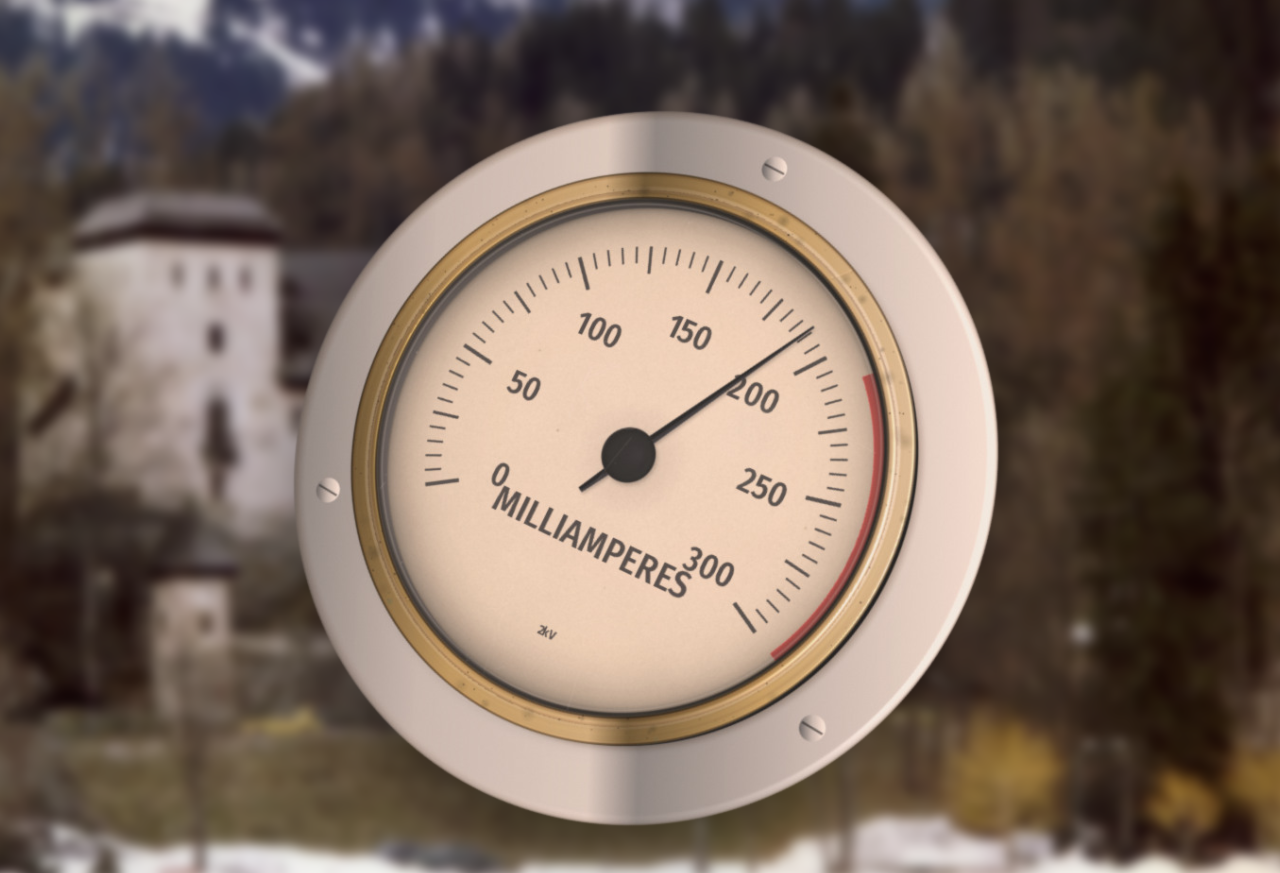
190 mA
